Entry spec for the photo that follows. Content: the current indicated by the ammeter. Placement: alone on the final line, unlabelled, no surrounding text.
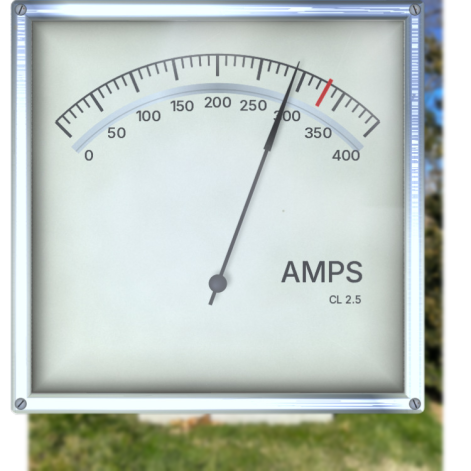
290 A
